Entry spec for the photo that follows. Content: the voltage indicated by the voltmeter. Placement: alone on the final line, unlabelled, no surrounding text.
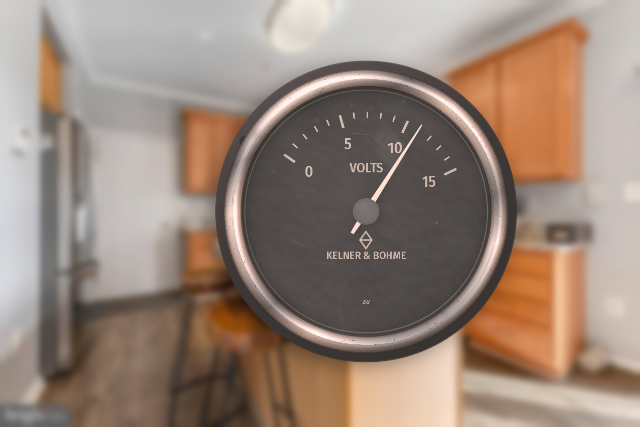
11 V
